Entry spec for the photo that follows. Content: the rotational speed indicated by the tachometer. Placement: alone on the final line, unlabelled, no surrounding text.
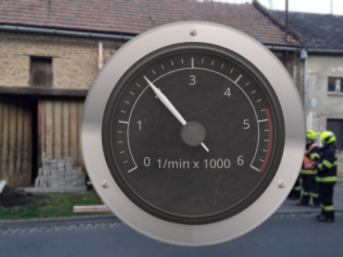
2000 rpm
